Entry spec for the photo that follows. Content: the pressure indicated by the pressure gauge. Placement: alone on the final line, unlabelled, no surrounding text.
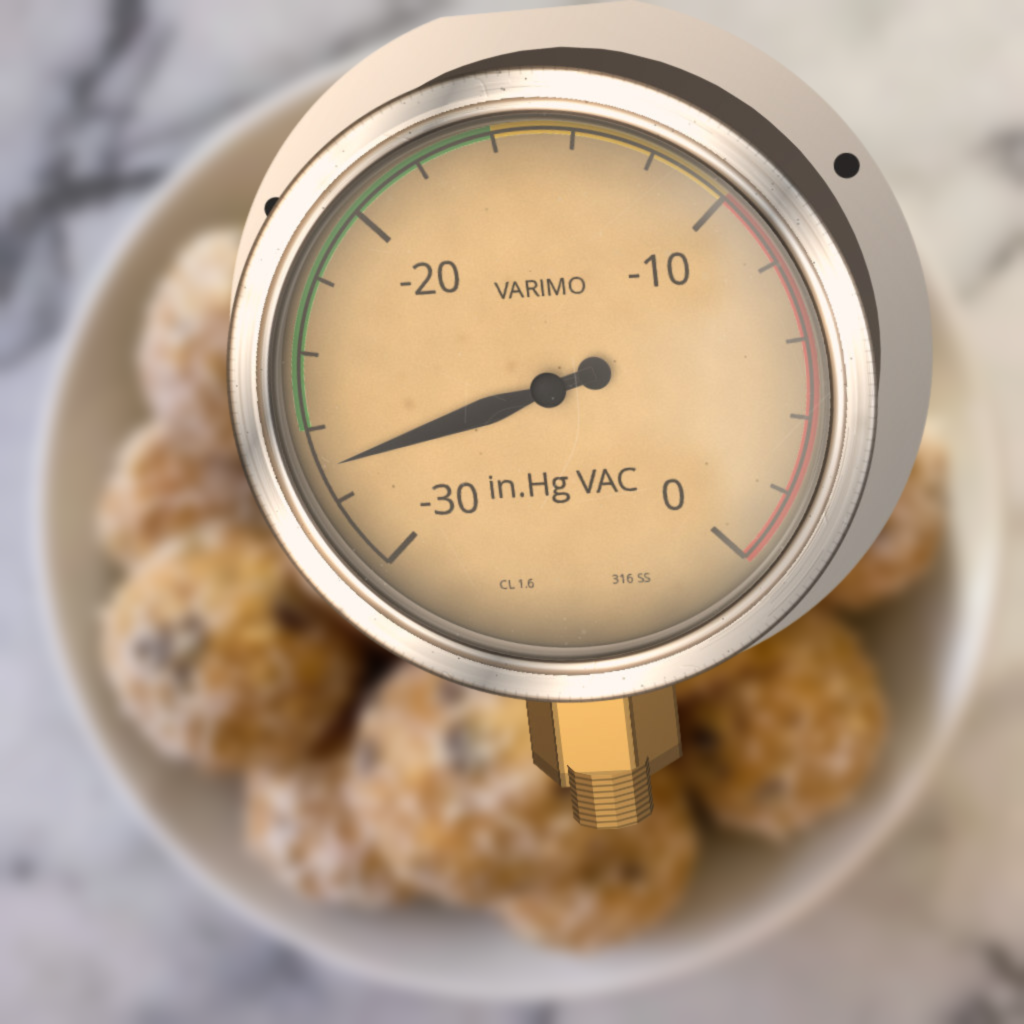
-27 inHg
